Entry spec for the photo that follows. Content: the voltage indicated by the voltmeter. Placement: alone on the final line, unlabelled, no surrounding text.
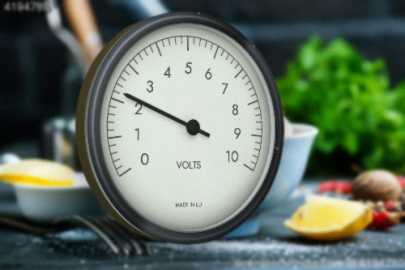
2.2 V
